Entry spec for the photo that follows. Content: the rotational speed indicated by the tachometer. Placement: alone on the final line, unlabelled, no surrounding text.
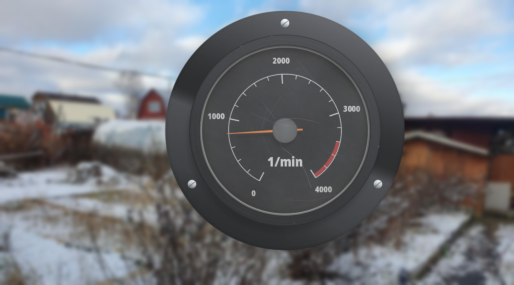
800 rpm
